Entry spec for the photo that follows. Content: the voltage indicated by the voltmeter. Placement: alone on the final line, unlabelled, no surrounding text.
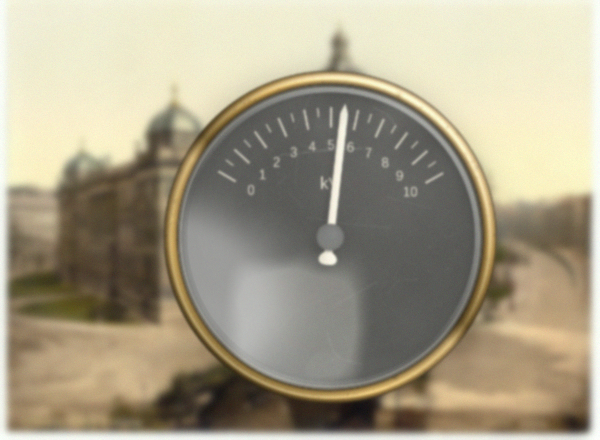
5.5 kV
